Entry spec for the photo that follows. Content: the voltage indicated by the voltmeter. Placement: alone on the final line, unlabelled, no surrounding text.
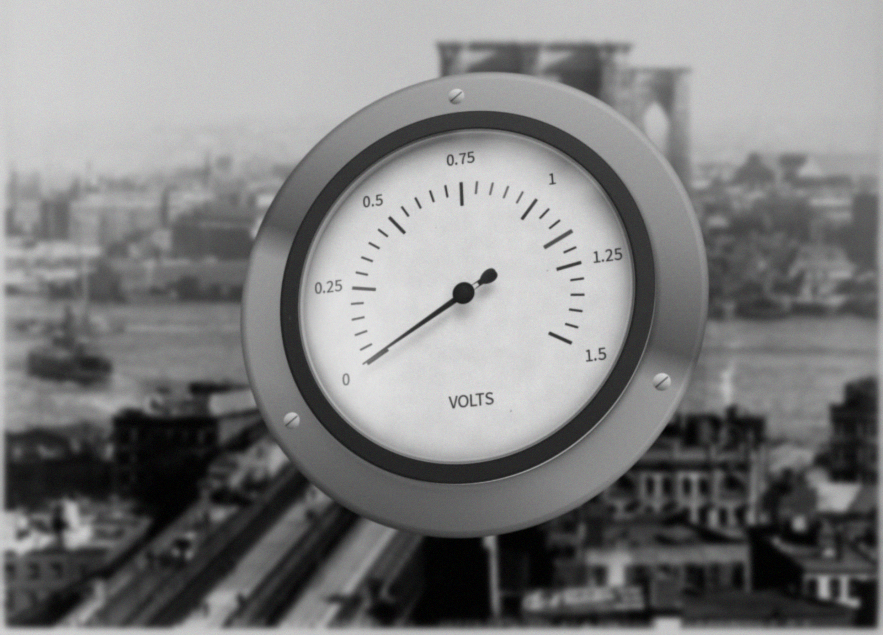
0 V
